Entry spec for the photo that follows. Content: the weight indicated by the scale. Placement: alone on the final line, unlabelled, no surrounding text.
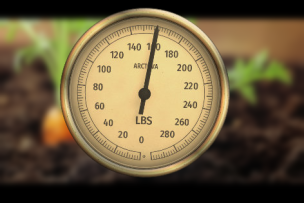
160 lb
